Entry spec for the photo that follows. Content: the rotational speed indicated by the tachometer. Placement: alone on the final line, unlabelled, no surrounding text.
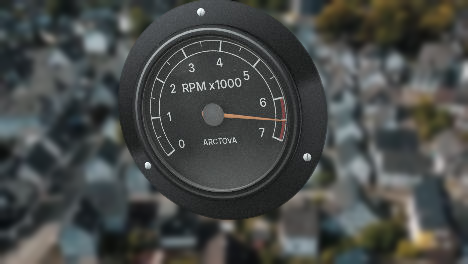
6500 rpm
